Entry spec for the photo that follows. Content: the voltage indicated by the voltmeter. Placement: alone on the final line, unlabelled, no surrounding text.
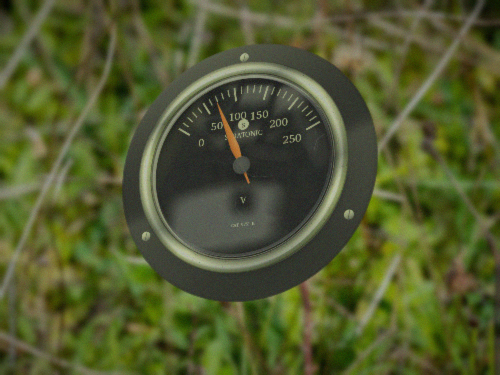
70 V
